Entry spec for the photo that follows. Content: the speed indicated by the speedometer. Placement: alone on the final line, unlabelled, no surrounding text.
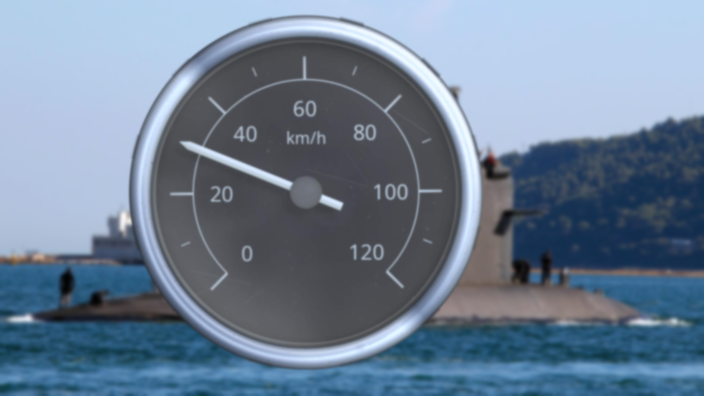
30 km/h
